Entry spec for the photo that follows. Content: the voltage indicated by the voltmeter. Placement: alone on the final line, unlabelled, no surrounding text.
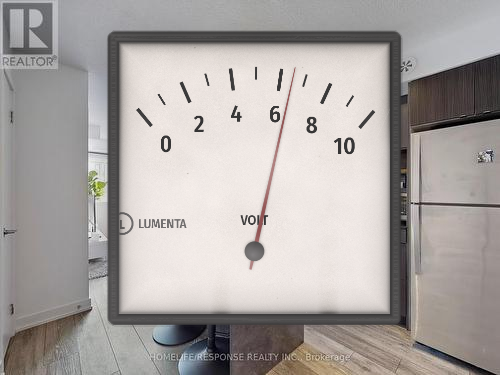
6.5 V
